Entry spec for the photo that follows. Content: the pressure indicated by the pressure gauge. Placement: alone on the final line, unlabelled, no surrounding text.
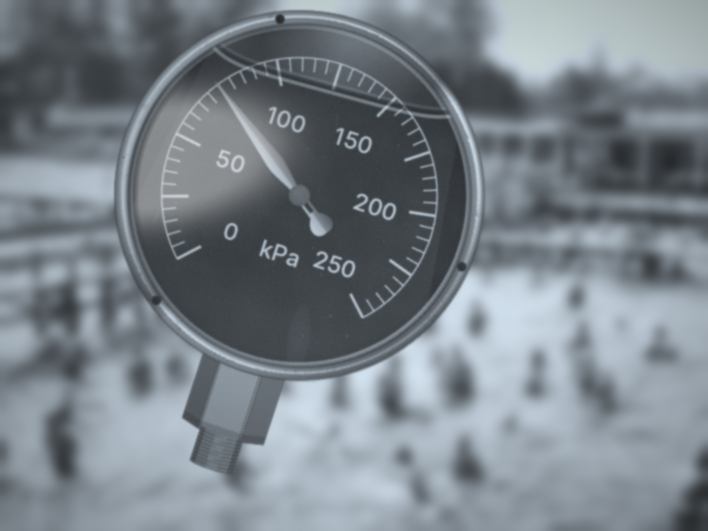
75 kPa
